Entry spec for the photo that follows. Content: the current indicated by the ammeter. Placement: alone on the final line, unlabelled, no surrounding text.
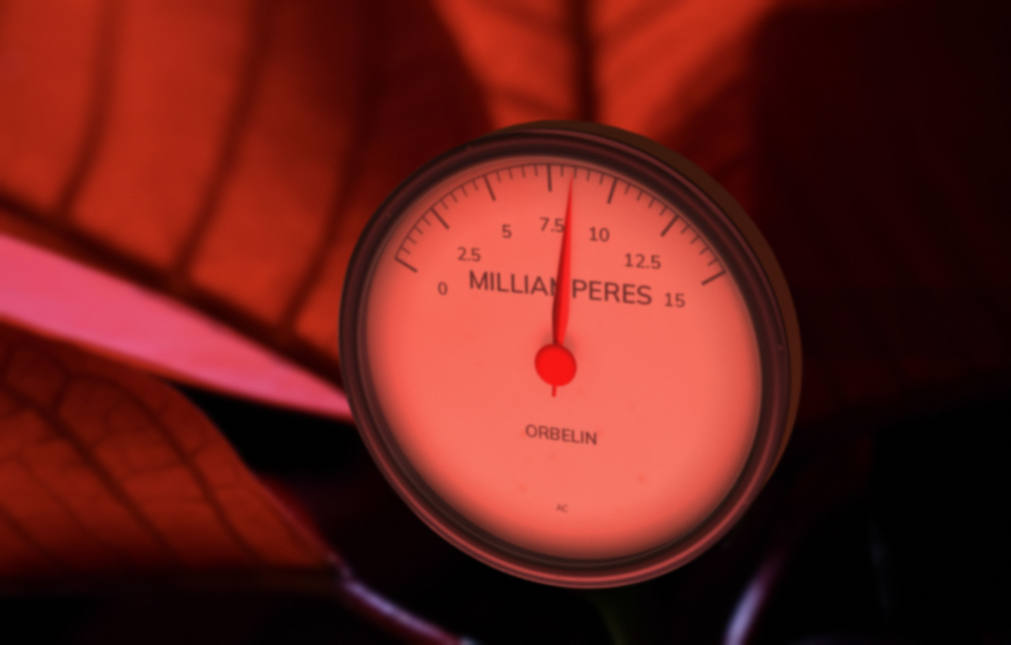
8.5 mA
